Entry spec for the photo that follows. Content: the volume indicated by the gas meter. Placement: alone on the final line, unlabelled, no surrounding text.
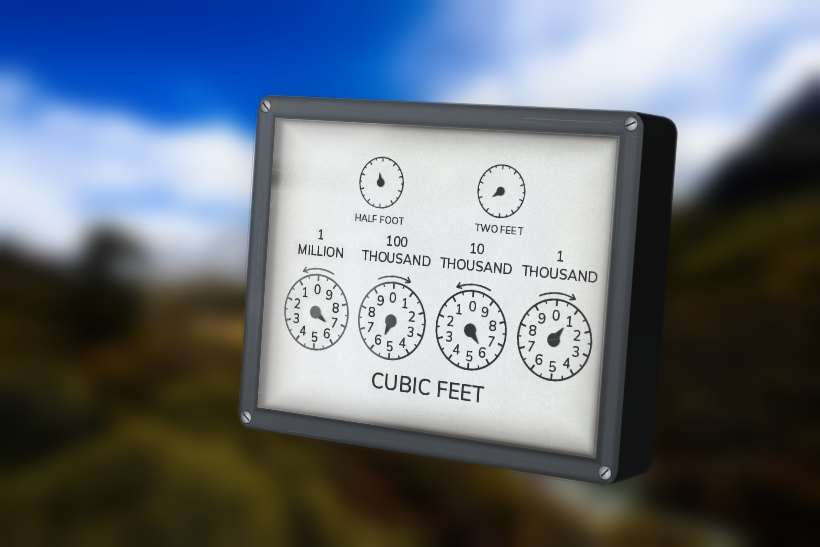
656100 ft³
